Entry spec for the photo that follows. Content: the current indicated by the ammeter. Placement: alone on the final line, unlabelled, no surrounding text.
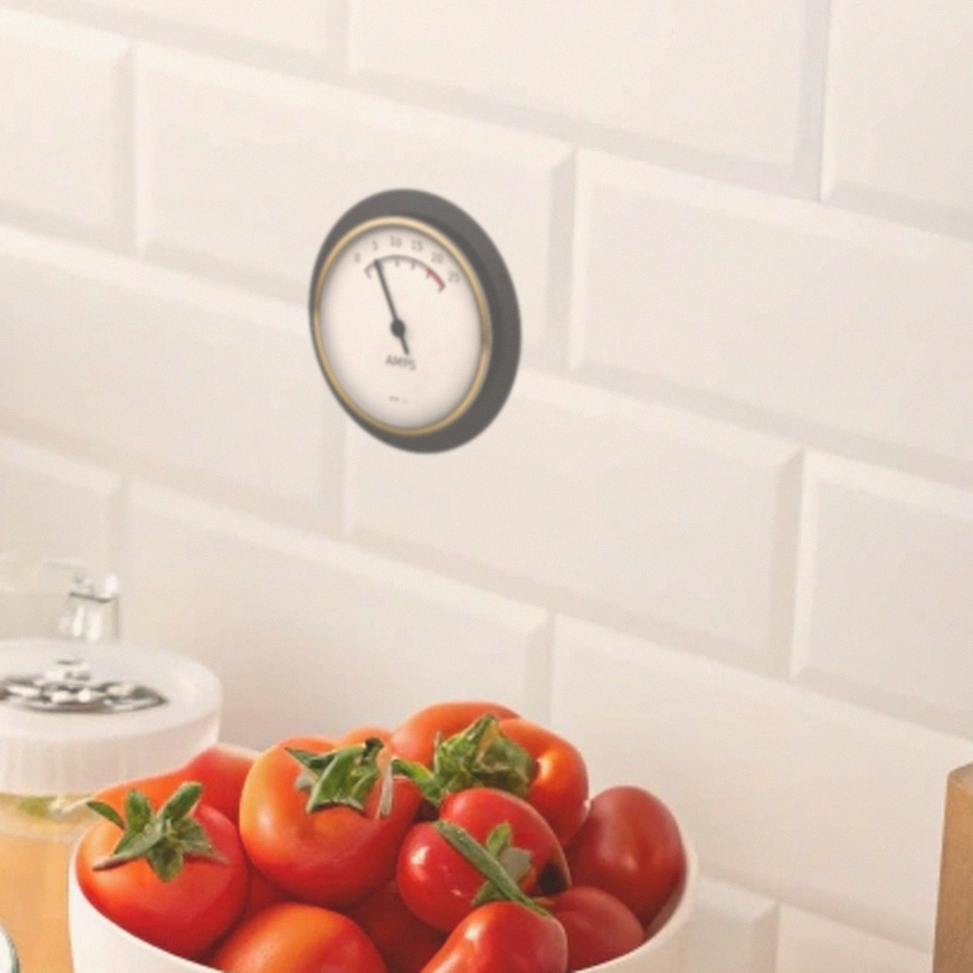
5 A
